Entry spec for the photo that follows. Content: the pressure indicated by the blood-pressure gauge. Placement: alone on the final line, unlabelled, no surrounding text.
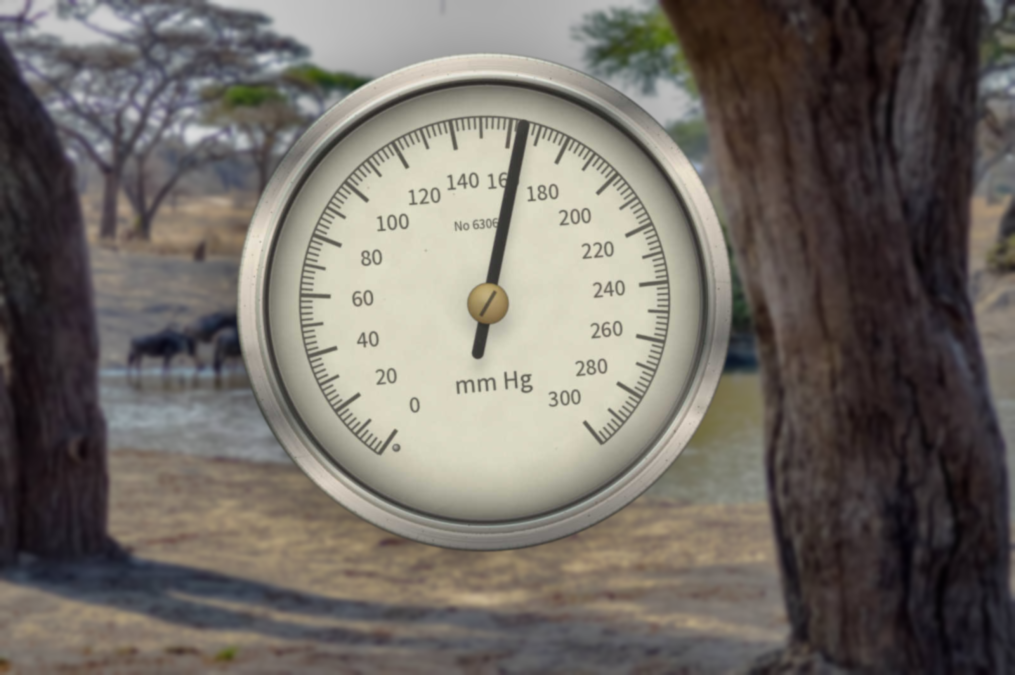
164 mmHg
